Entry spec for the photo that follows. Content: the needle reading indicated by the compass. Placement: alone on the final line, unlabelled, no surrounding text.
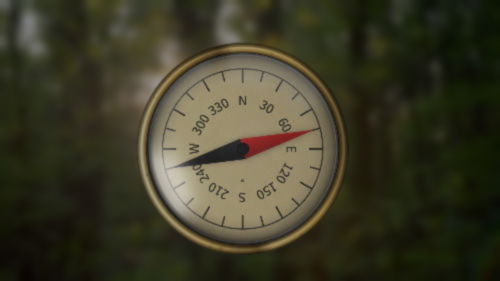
75 °
